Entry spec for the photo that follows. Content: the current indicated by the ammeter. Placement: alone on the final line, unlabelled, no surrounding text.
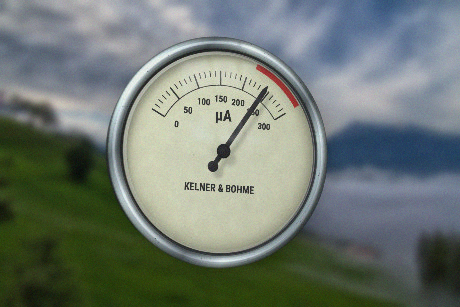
240 µA
